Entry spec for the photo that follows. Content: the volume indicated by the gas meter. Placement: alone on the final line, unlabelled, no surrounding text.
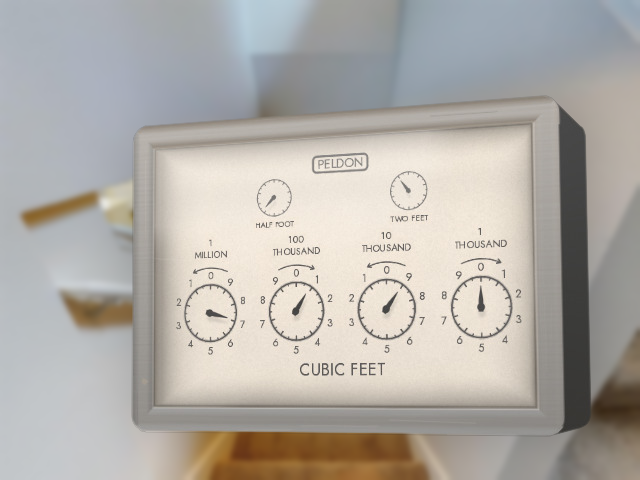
709000 ft³
